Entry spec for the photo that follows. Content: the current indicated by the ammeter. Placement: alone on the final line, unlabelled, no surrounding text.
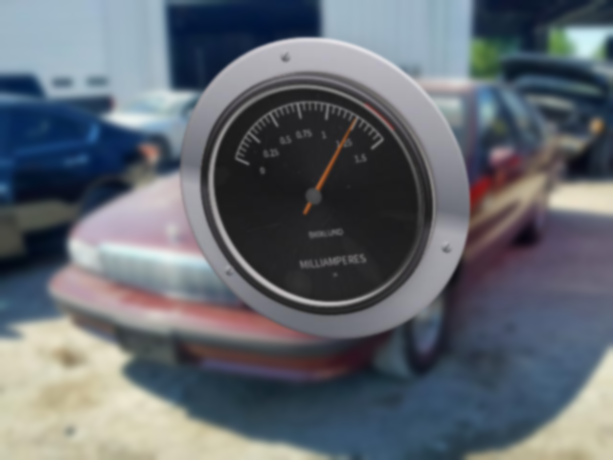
1.25 mA
